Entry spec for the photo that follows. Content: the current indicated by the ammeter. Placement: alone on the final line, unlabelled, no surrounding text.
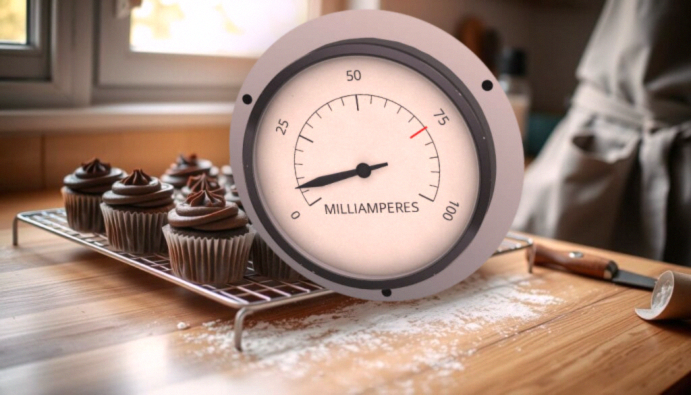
7.5 mA
